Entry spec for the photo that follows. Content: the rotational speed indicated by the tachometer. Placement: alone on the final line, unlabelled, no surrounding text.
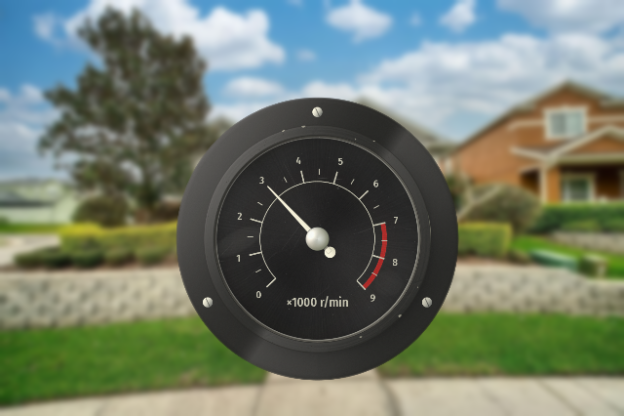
3000 rpm
